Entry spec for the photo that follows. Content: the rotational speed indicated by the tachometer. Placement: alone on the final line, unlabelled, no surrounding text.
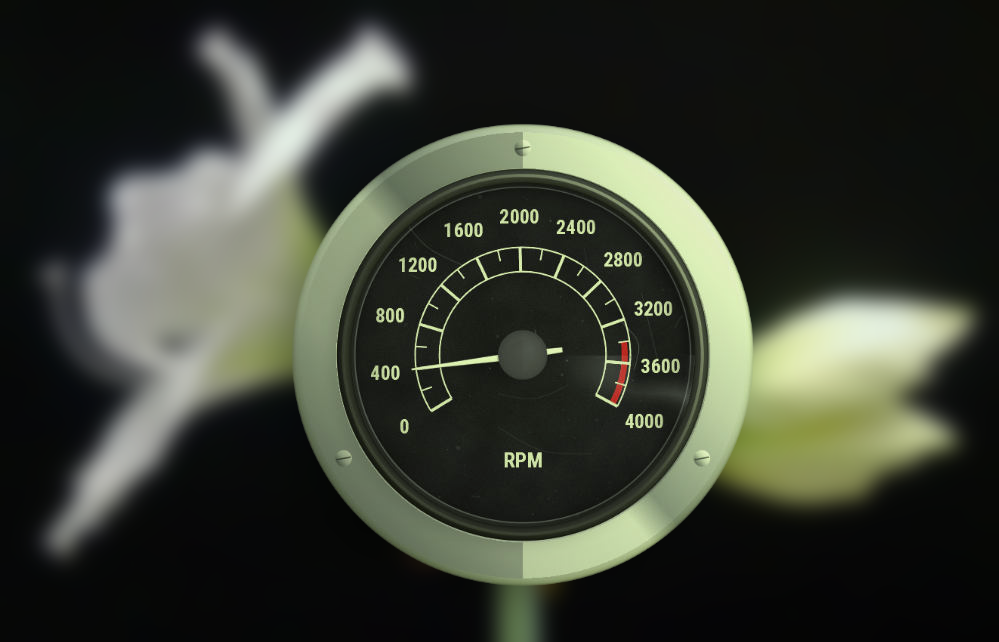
400 rpm
